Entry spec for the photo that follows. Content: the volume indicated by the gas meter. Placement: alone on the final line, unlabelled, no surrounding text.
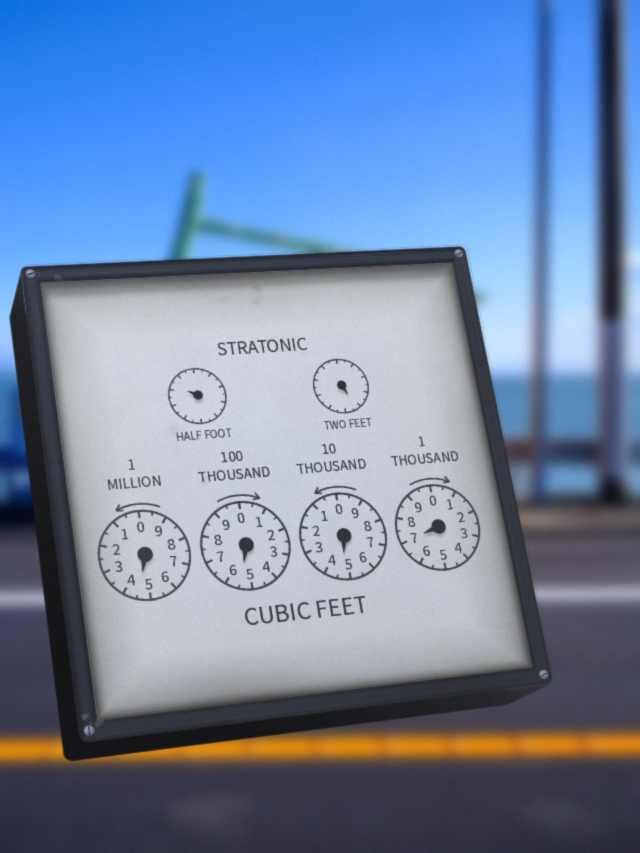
454700 ft³
